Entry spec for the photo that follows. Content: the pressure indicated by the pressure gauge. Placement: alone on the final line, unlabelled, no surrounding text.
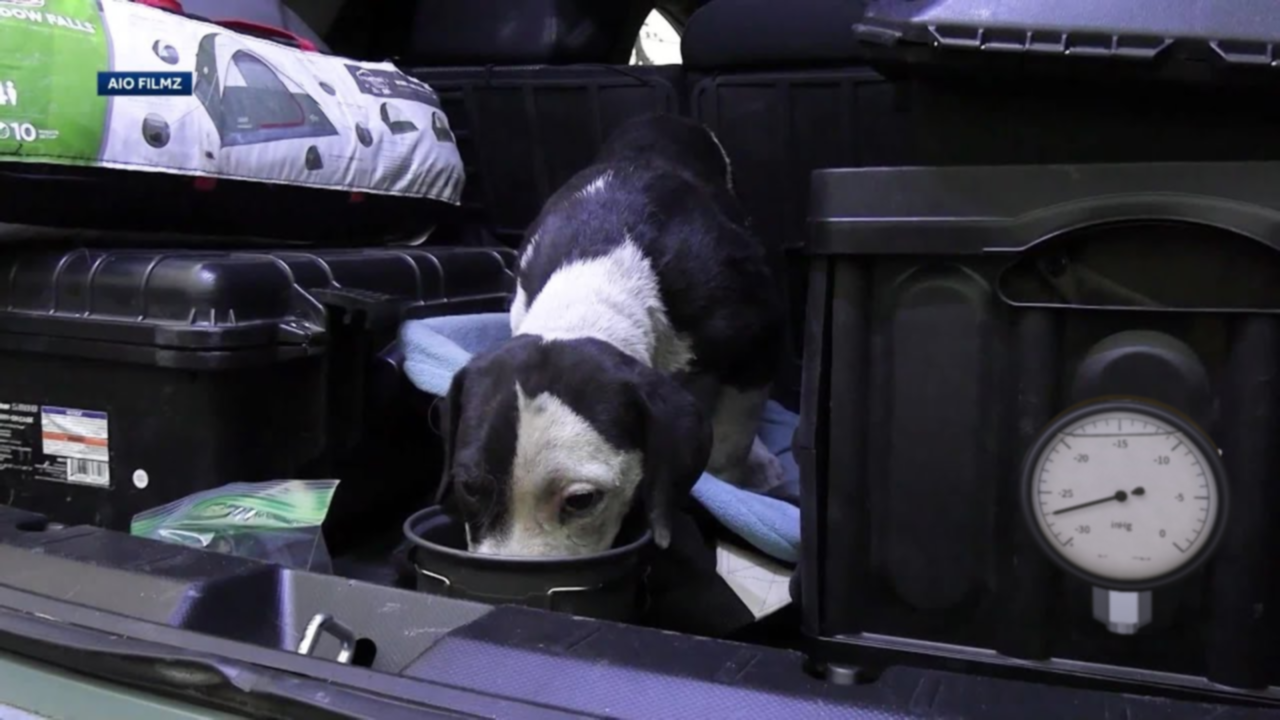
-27 inHg
